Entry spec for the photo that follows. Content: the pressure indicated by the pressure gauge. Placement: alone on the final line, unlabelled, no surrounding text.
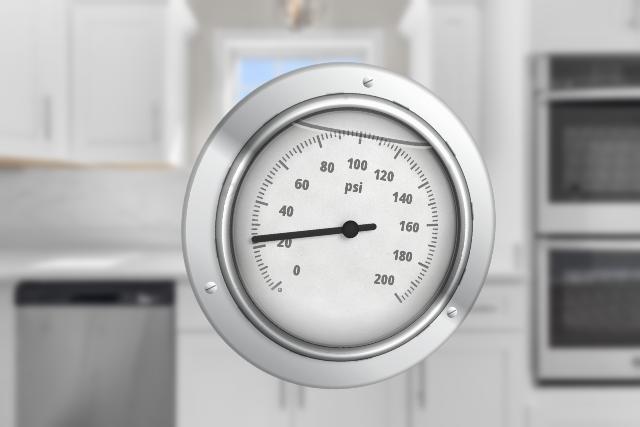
24 psi
